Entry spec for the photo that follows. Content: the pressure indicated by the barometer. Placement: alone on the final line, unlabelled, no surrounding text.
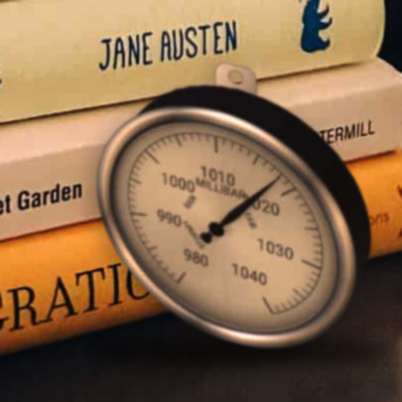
1018 mbar
